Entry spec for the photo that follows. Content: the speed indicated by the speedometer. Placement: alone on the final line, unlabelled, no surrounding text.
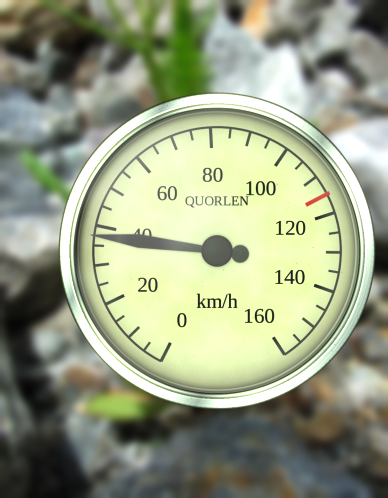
37.5 km/h
